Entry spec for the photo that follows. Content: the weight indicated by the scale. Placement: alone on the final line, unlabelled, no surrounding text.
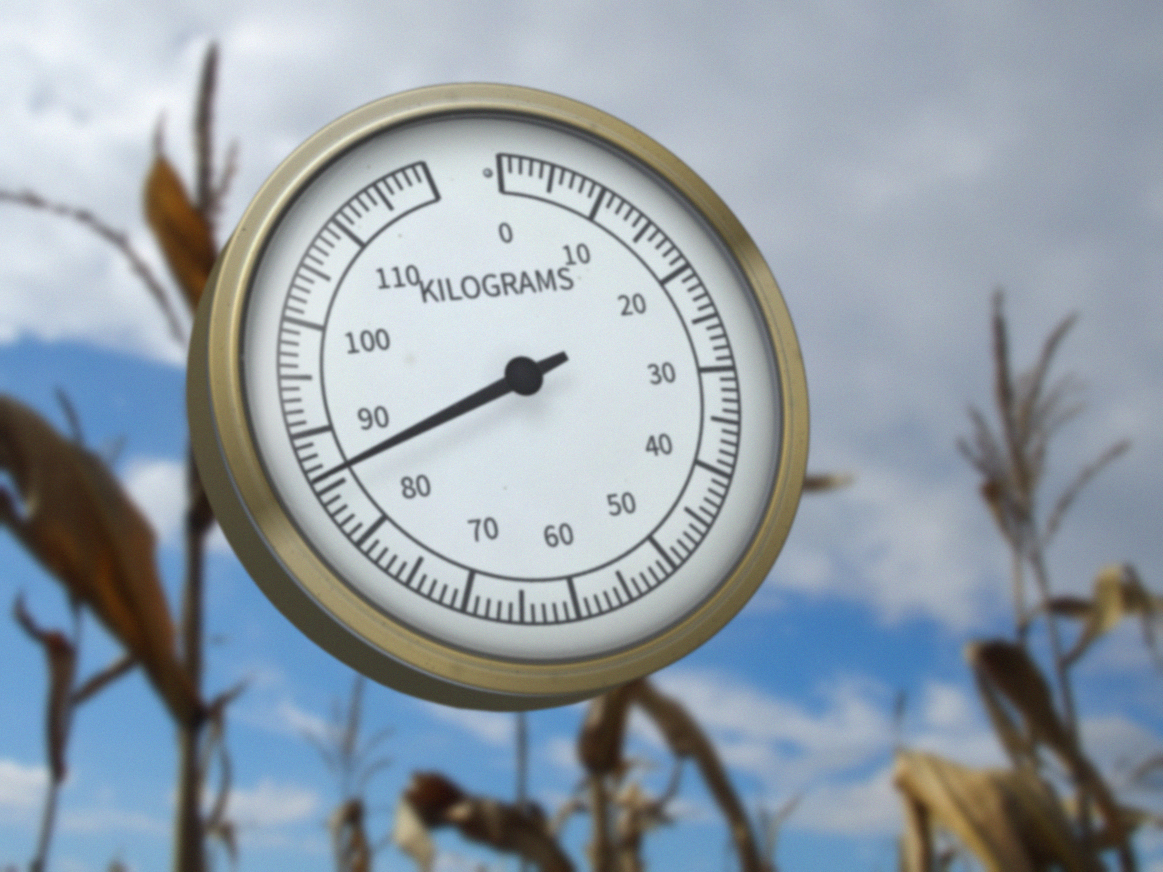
86 kg
